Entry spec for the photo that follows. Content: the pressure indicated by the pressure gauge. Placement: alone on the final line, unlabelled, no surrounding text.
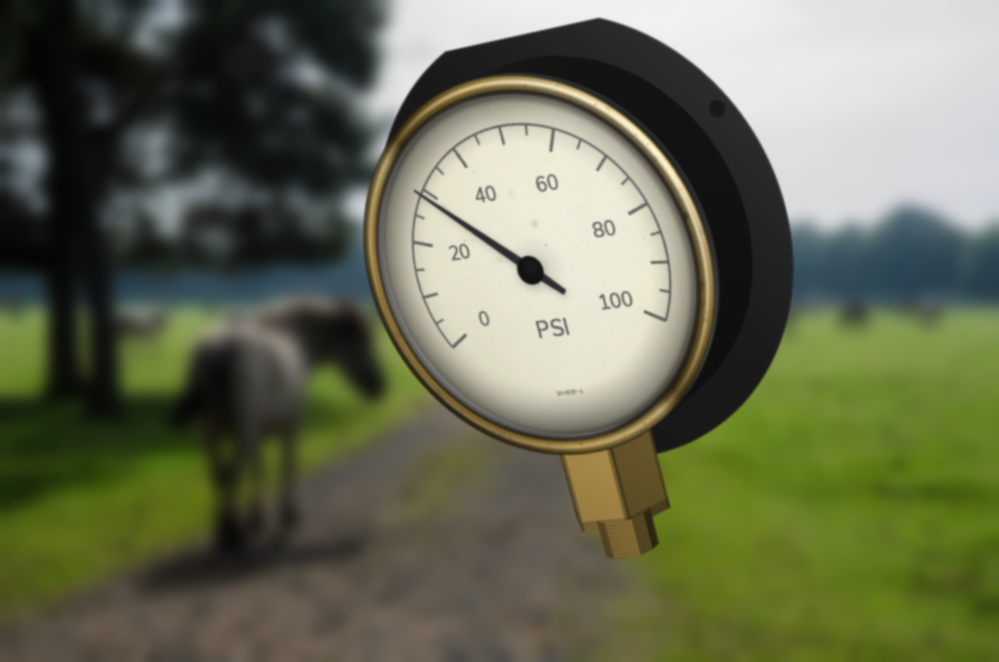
30 psi
